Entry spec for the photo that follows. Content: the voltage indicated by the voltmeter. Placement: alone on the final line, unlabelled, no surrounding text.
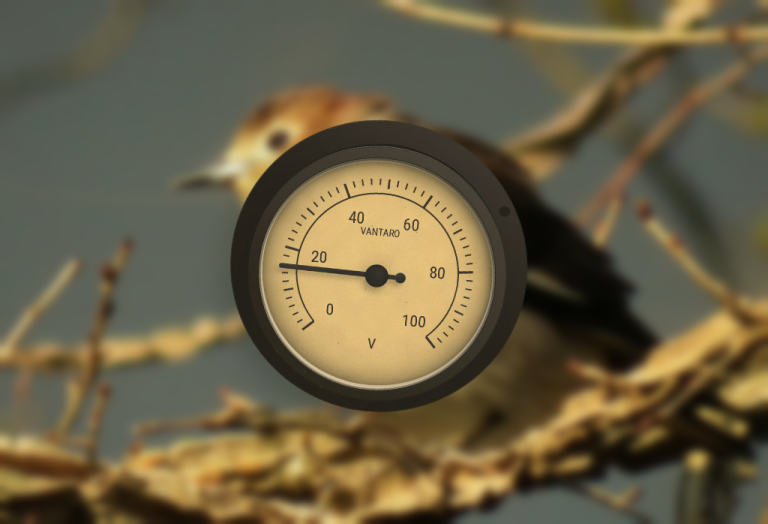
16 V
